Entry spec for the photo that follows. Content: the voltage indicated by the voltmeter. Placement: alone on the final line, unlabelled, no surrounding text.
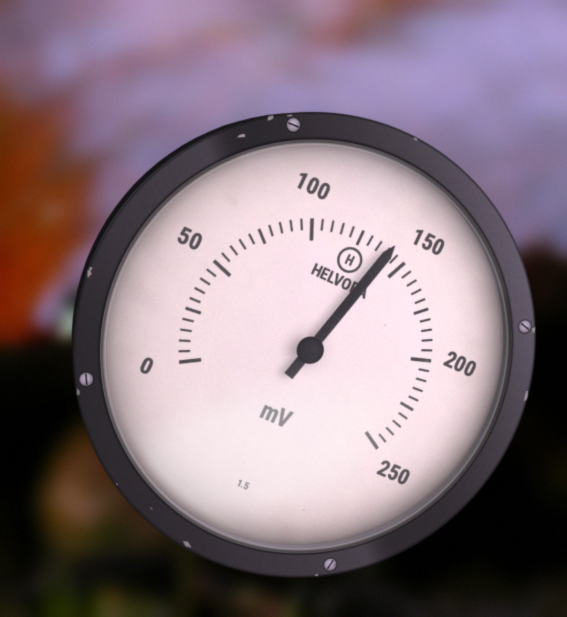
140 mV
